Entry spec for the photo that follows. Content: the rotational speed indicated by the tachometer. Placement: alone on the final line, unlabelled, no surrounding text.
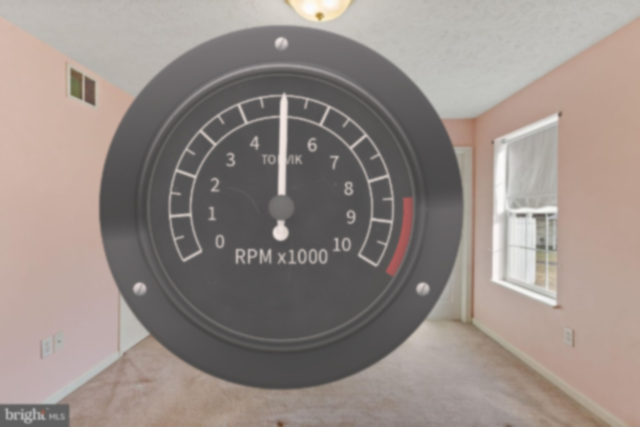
5000 rpm
